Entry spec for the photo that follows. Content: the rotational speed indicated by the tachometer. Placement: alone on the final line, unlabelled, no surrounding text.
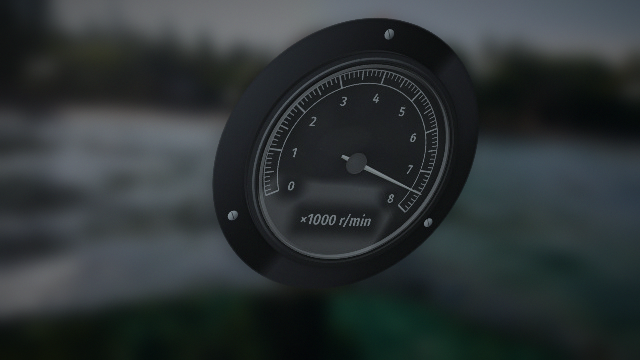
7500 rpm
